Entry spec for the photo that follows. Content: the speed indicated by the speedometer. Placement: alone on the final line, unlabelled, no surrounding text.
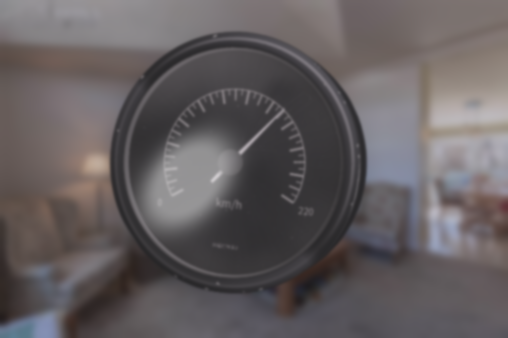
150 km/h
